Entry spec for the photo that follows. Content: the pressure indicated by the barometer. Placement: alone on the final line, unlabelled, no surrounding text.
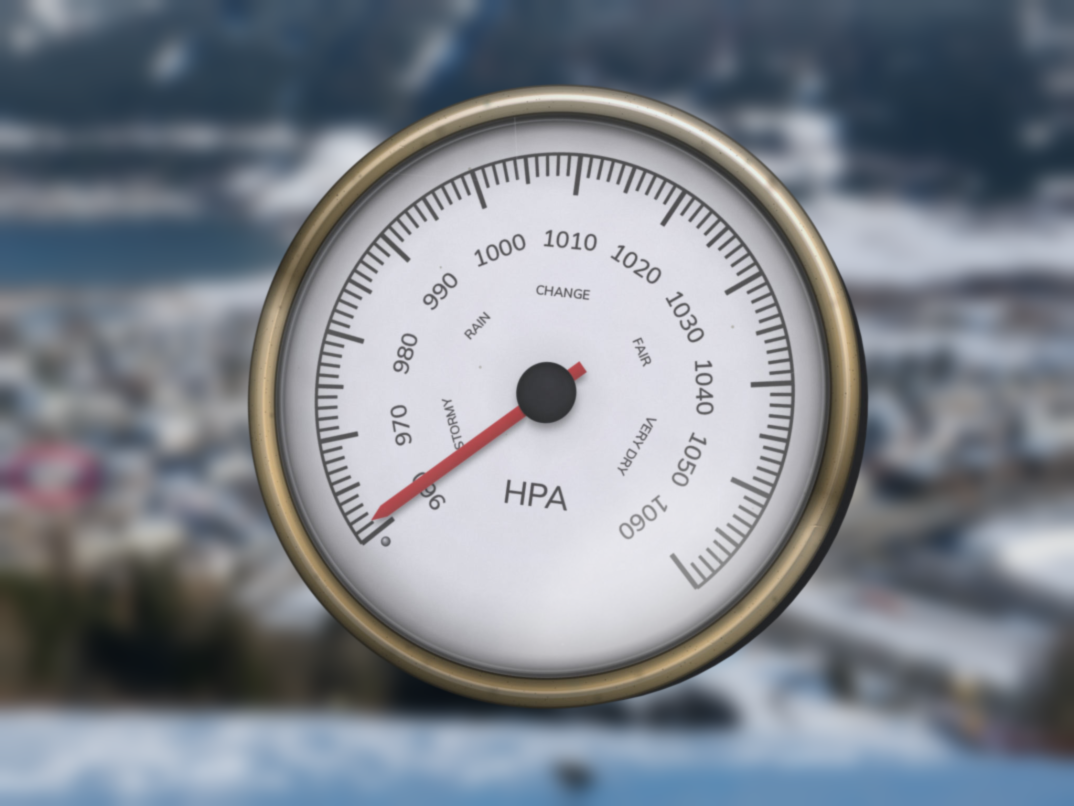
961 hPa
